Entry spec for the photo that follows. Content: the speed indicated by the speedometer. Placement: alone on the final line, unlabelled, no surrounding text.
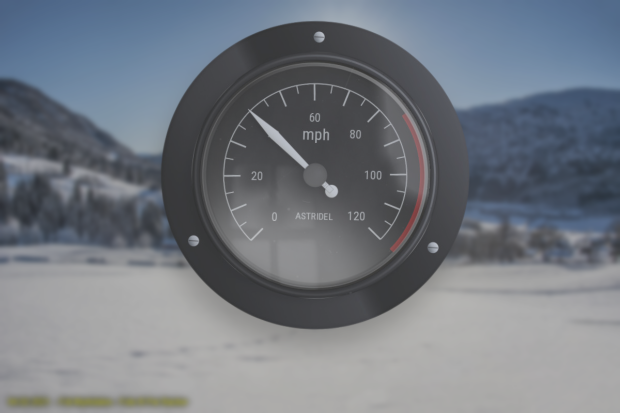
40 mph
